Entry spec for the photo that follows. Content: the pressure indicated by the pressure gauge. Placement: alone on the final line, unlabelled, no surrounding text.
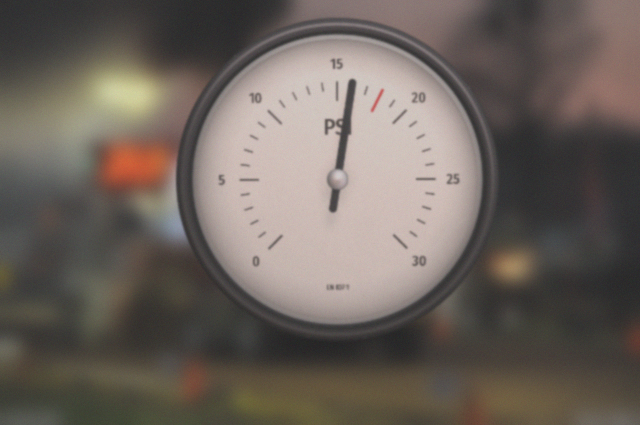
16 psi
